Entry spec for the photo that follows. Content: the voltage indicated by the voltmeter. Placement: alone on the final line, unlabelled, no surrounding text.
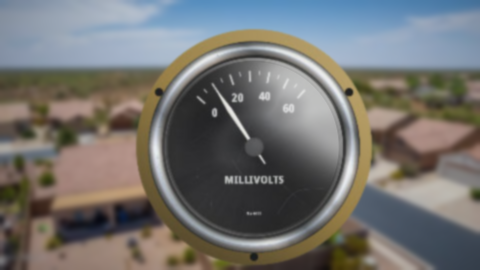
10 mV
